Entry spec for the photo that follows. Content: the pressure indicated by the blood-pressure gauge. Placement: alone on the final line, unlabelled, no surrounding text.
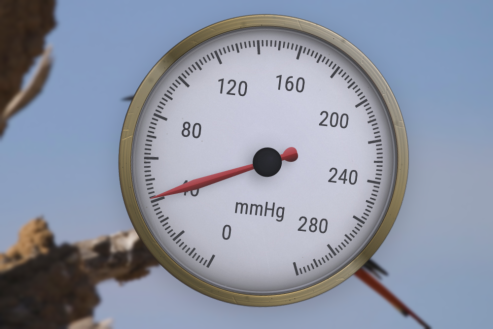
42 mmHg
